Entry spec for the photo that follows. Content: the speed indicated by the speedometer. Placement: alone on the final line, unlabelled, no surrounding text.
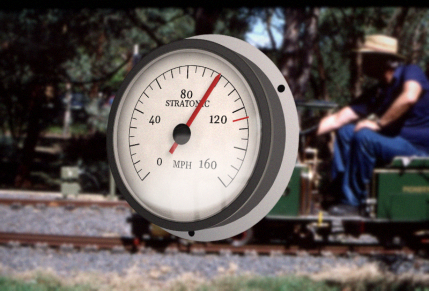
100 mph
